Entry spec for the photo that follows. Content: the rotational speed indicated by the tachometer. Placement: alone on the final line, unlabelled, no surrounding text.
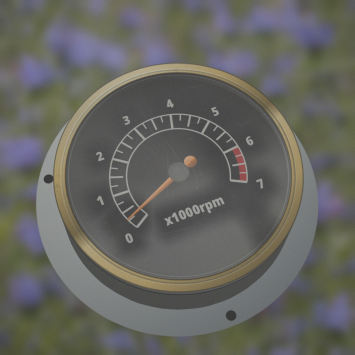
250 rpm
